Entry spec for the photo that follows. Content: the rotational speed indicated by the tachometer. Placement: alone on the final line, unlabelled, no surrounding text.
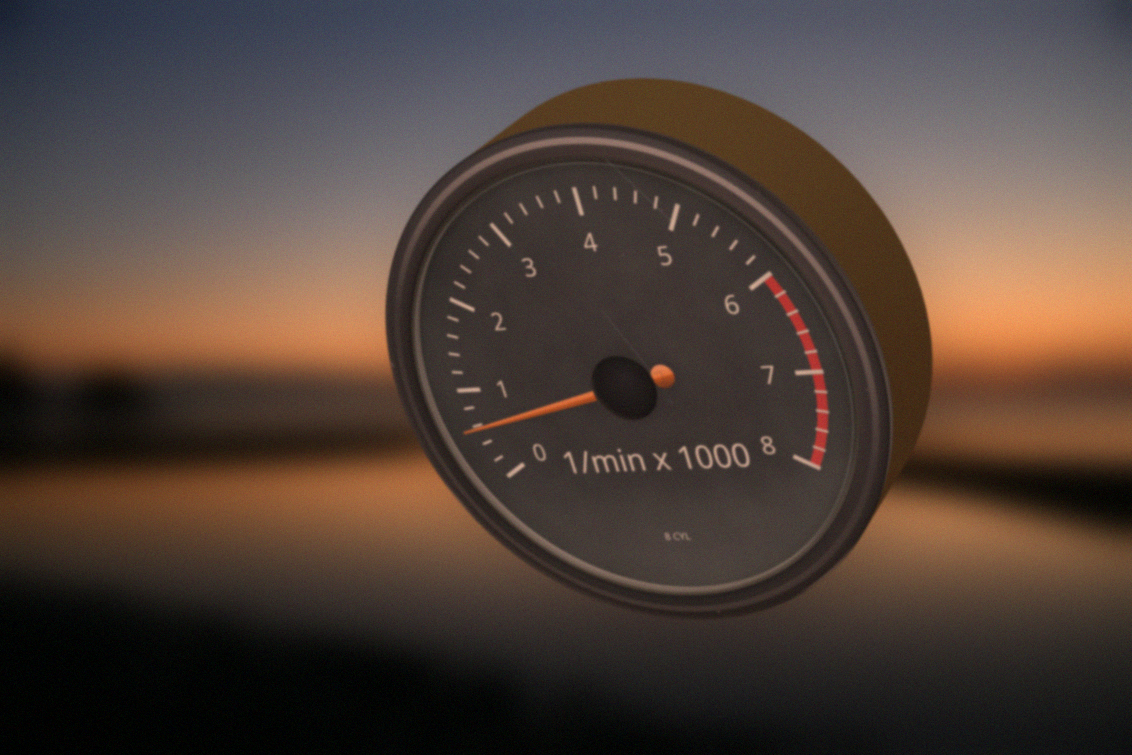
600 rpm
